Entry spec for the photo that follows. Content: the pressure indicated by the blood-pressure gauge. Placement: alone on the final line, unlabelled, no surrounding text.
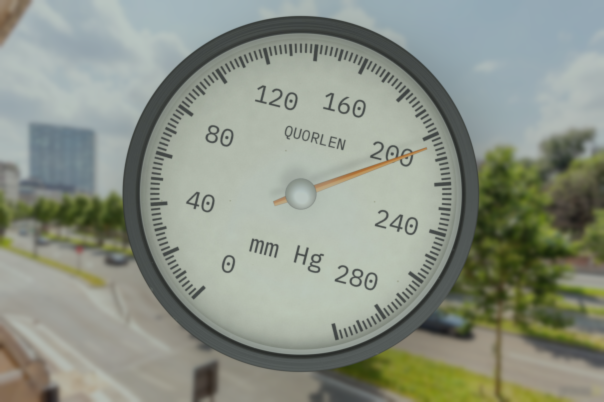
204 mmHg
